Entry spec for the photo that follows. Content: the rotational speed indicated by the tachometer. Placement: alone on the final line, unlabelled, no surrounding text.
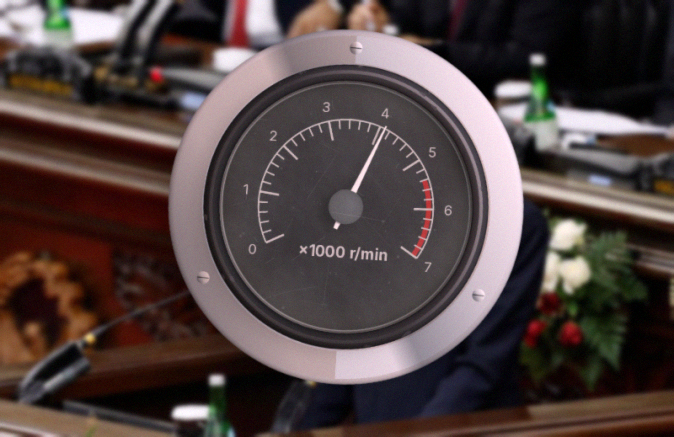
4100 rpm
